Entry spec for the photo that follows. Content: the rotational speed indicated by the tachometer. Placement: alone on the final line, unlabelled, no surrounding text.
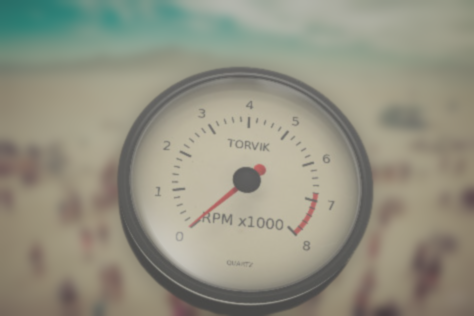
0 rpm
